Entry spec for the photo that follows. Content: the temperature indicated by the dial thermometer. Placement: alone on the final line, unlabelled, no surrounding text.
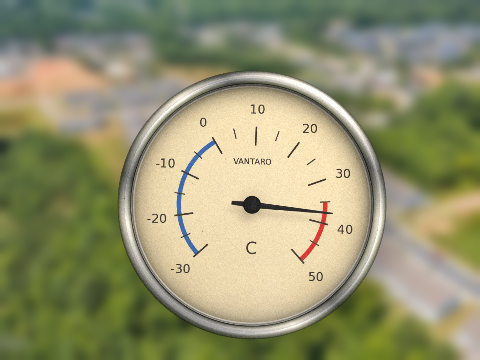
37.5 °C
